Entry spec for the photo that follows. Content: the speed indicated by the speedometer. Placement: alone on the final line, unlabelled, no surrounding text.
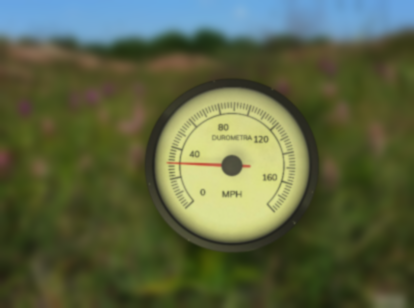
30 mph
